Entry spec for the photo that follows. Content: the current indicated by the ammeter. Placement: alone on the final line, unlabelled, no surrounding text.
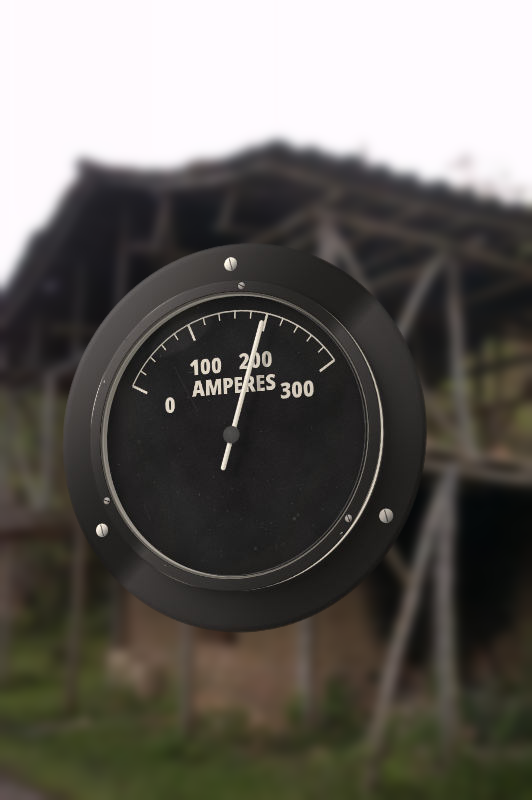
200 A
